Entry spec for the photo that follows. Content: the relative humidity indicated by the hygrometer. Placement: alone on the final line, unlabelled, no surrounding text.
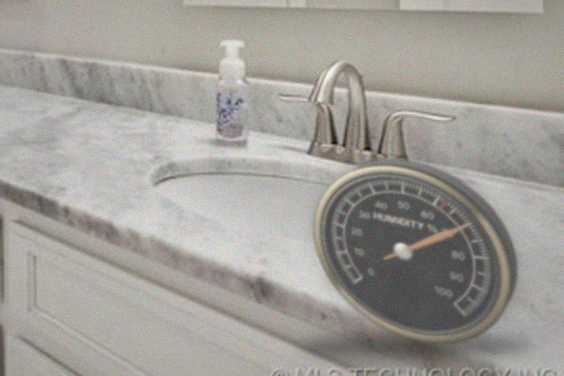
70 %
